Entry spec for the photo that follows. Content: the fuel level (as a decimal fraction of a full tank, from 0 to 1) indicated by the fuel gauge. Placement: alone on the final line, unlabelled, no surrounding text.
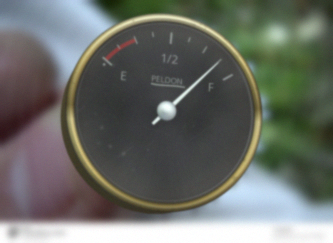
0.875
